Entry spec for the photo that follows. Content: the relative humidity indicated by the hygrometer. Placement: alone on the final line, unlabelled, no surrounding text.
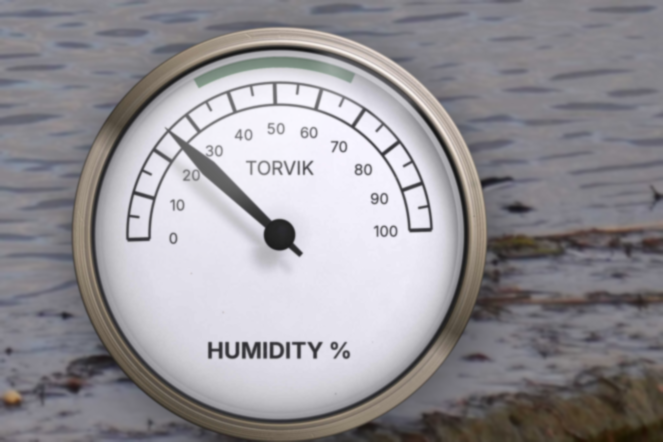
25 %
